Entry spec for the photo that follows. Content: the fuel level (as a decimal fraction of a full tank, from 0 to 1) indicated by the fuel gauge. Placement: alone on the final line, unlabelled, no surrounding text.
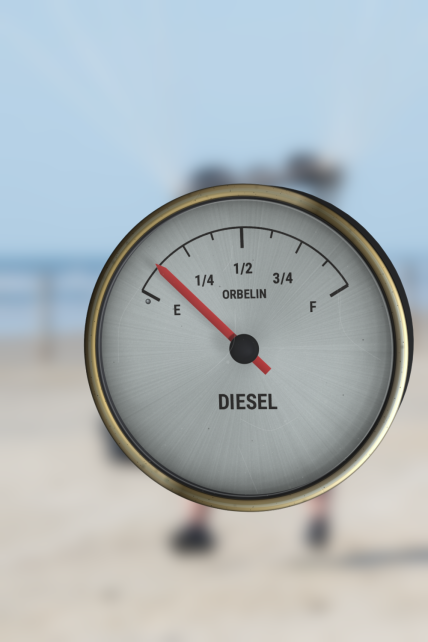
0.125
